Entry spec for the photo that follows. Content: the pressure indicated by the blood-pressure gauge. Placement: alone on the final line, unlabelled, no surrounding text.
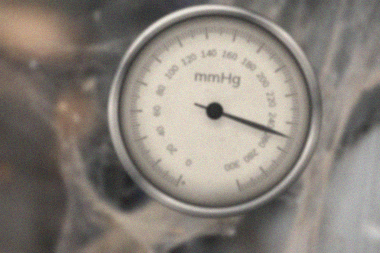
250 mmHg
